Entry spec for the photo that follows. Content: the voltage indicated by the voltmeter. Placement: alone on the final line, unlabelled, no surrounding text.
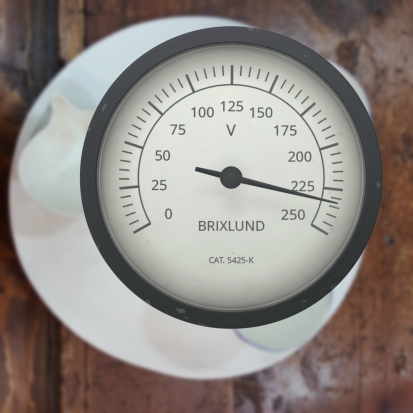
232.5 V
